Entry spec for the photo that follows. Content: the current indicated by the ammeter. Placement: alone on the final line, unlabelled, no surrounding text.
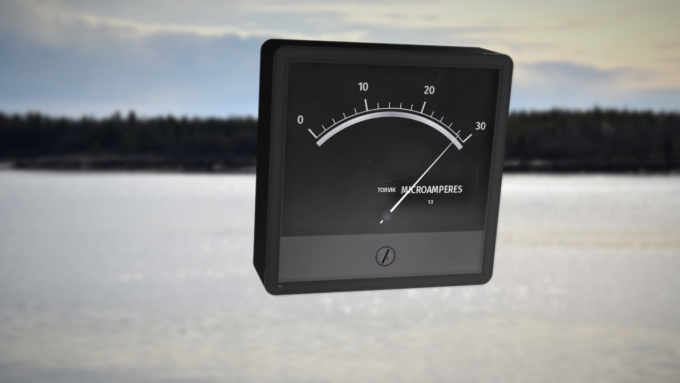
28 µA
